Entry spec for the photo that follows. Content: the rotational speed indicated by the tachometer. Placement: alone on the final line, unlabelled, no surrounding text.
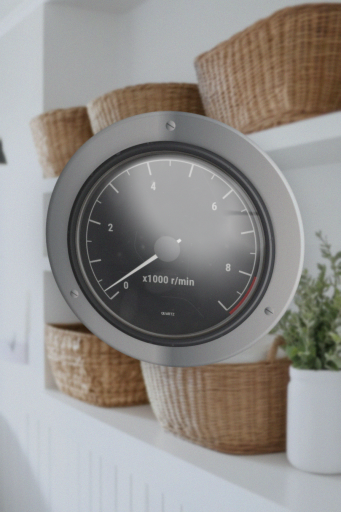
250 rpm
